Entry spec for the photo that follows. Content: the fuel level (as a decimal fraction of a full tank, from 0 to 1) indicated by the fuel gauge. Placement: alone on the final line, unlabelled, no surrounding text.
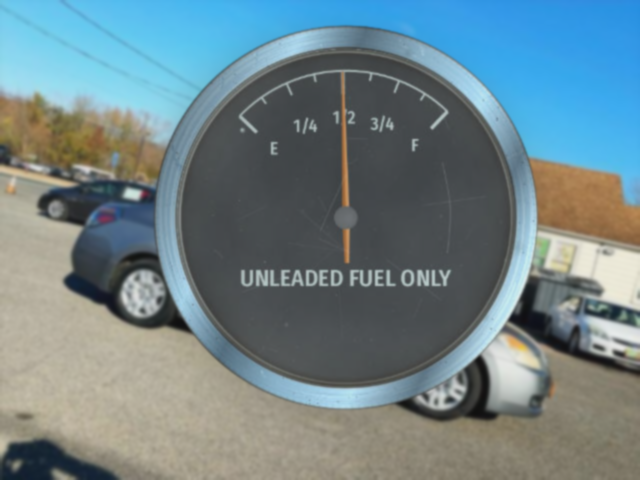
0.5
